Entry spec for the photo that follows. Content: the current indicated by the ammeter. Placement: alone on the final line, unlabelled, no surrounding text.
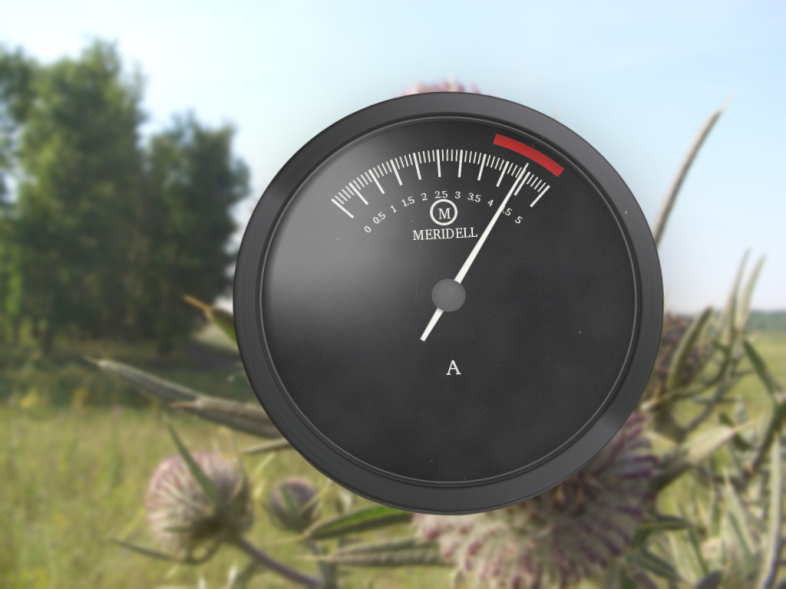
4.4 A
